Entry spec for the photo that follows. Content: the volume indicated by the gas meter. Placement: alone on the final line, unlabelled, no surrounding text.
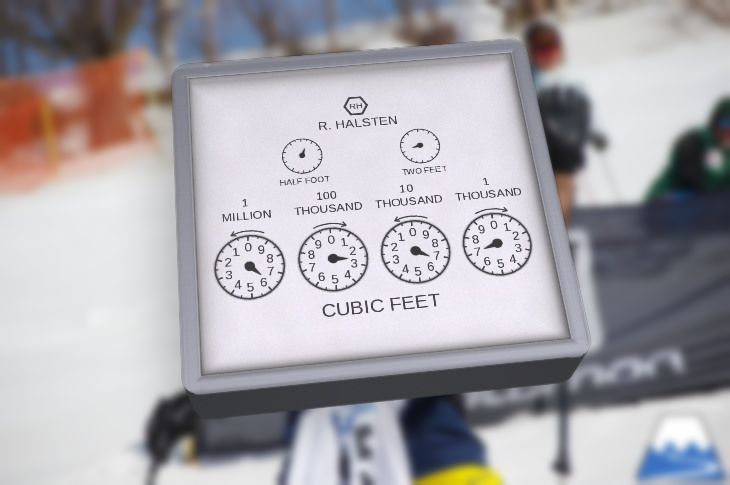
626700 ft³
